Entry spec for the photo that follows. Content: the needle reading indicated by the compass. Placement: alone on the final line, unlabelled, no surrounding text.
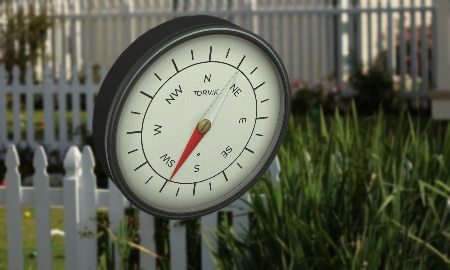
210 °
